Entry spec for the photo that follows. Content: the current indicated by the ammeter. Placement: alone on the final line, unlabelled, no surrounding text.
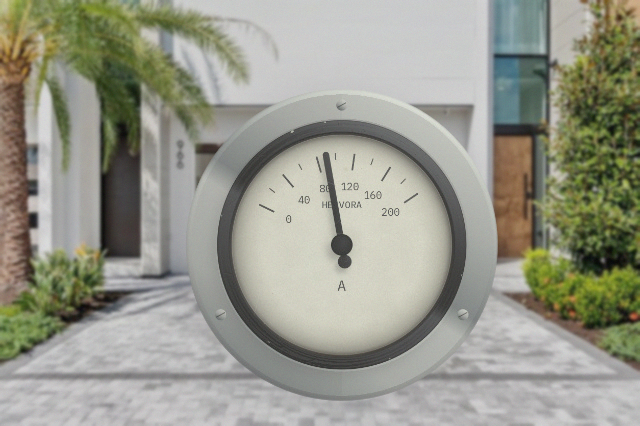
90 A
